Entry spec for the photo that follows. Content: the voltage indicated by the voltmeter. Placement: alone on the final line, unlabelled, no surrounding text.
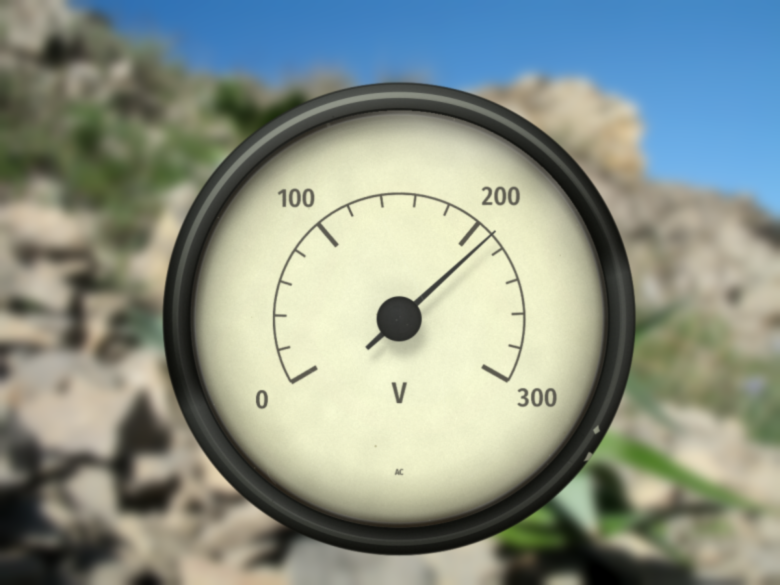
210 V
